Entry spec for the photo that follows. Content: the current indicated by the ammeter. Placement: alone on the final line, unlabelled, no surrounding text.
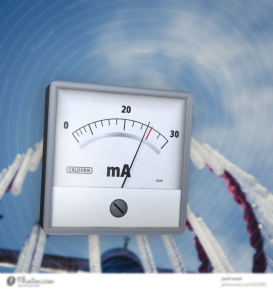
25 mA
